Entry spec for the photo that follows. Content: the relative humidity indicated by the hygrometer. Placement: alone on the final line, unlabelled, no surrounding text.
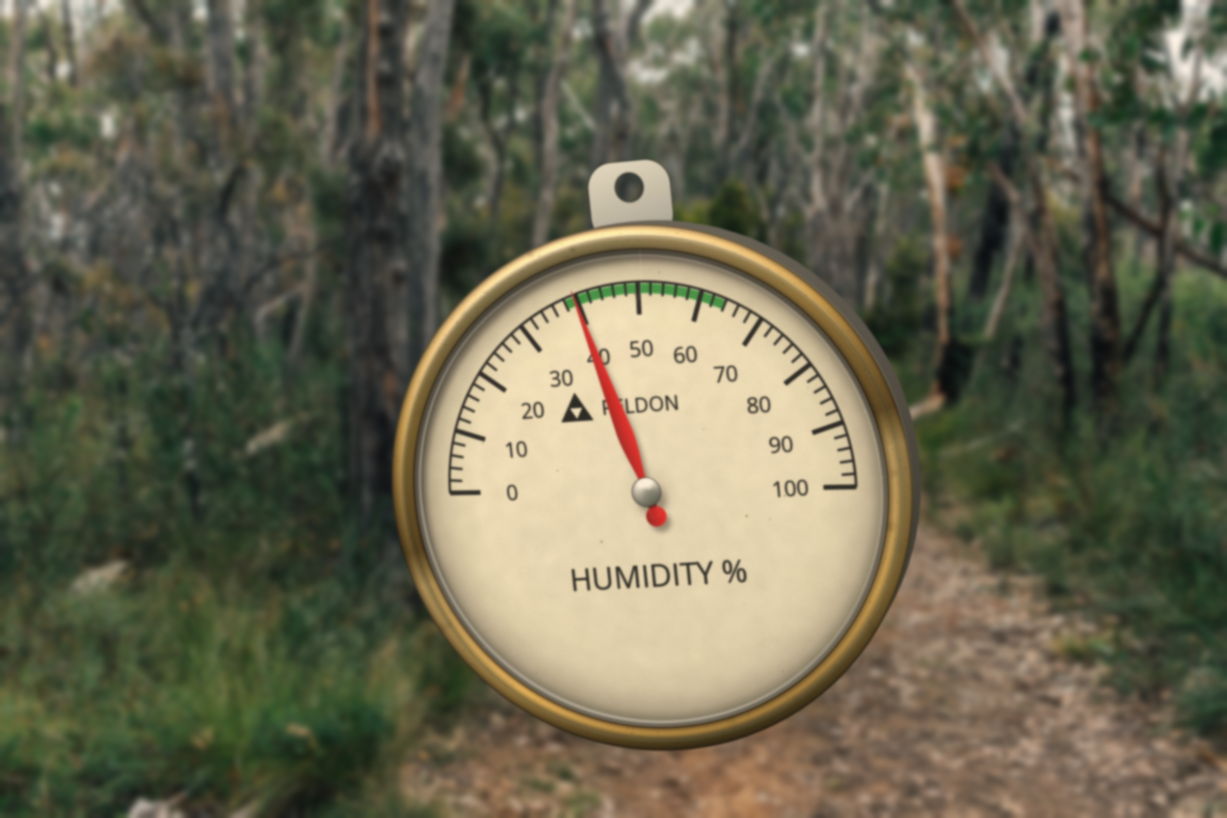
40 %
